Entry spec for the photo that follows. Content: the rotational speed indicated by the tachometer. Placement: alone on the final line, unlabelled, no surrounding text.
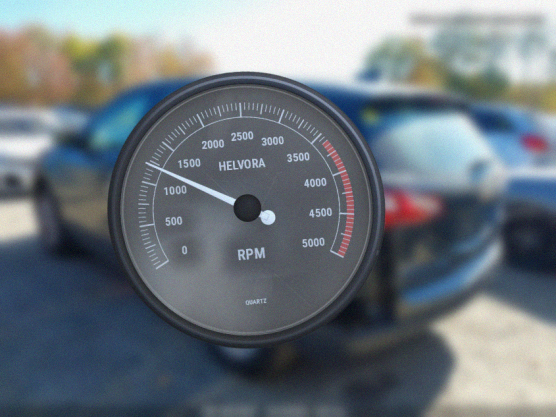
1200 rpm
